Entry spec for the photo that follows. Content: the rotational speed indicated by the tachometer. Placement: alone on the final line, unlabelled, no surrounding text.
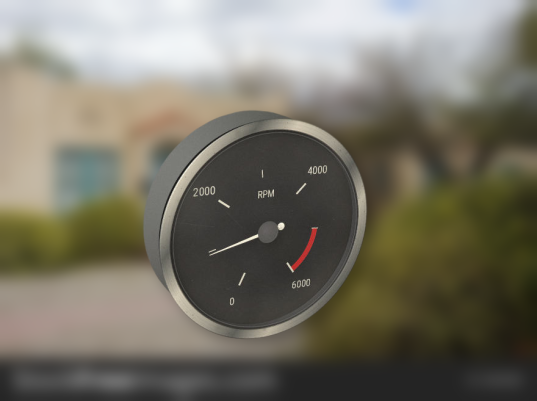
1000 rpm
